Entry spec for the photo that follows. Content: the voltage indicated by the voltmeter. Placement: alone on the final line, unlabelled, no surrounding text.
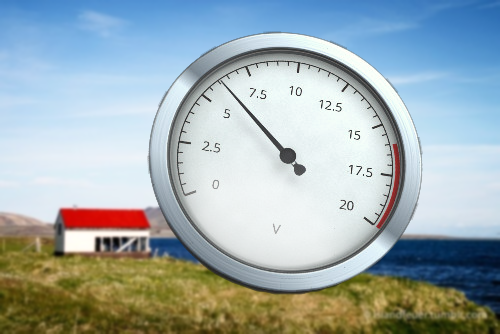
6 V
